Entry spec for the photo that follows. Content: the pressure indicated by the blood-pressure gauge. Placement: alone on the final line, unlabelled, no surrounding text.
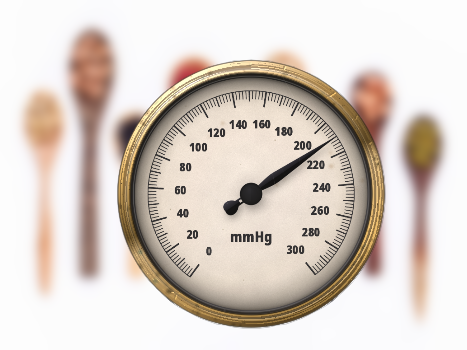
210 mmHg
